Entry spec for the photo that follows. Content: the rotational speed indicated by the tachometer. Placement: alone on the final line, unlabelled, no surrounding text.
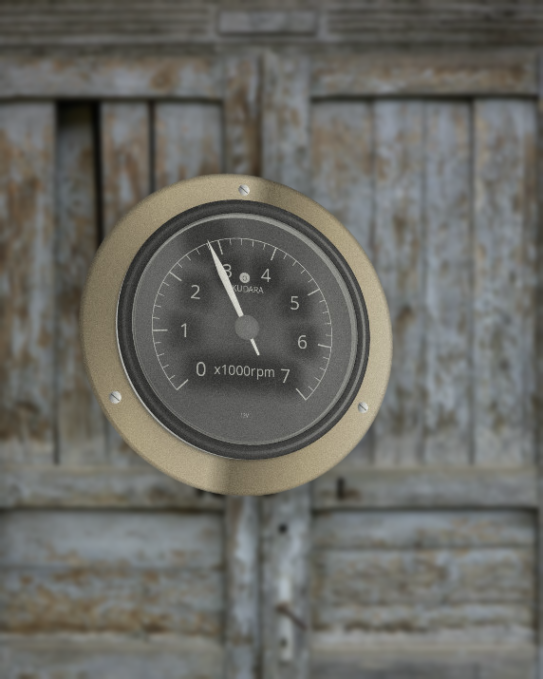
2800 rpm
